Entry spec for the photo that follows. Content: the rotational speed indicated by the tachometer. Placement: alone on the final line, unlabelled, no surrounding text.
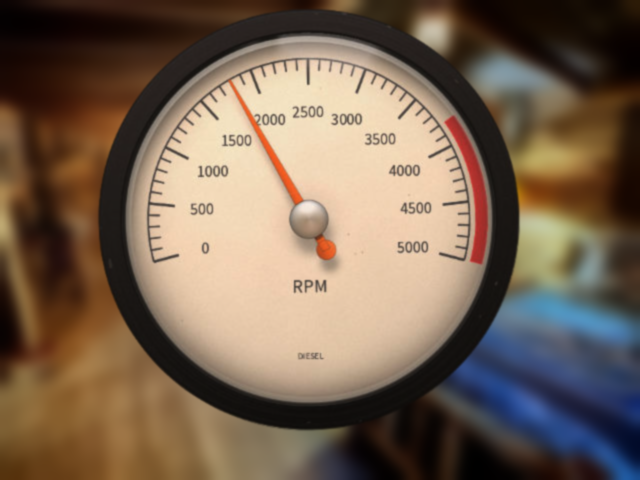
1800 rpm
